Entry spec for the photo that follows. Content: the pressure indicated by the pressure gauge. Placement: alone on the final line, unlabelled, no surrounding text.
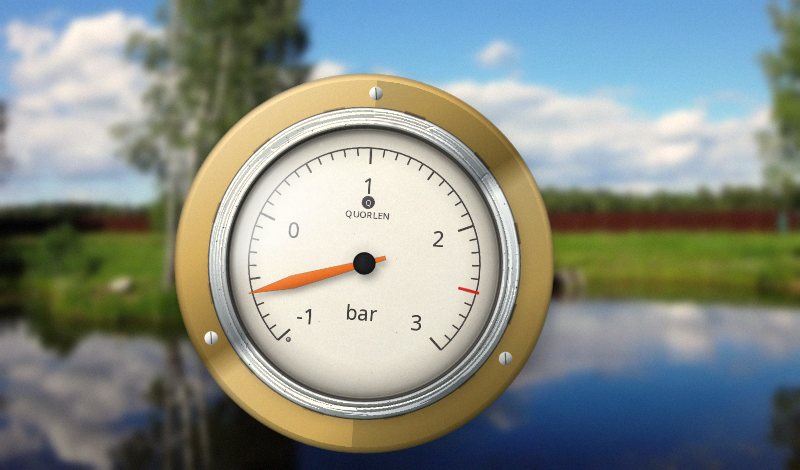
-0.6 bar
